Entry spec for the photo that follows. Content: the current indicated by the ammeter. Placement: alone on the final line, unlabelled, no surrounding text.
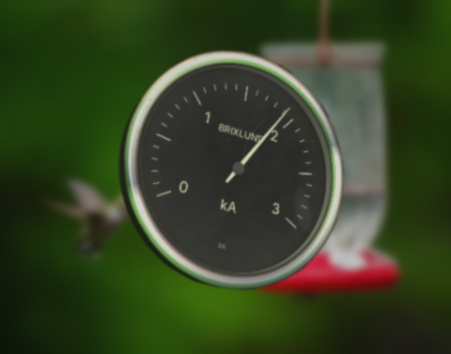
1.9 kA
